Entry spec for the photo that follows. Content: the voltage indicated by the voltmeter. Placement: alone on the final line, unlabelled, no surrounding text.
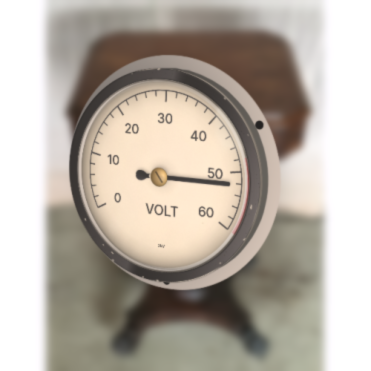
52 V
